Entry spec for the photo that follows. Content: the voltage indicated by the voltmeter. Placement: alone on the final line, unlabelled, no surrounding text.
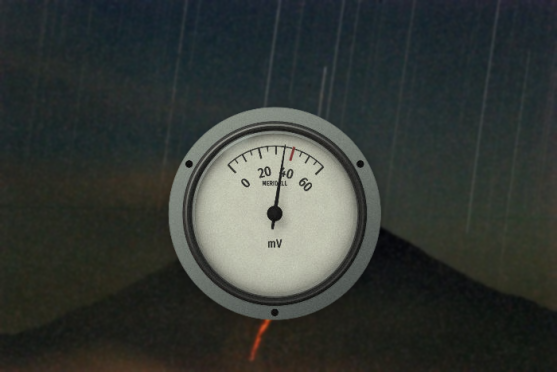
35 mV
